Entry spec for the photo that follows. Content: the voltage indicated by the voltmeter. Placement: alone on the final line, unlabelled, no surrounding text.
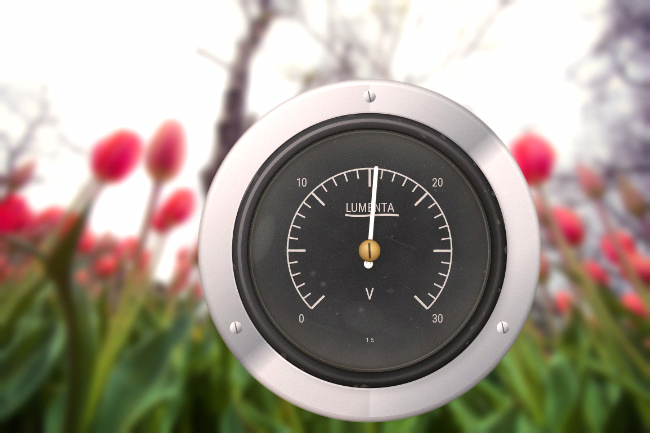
15.5 V
